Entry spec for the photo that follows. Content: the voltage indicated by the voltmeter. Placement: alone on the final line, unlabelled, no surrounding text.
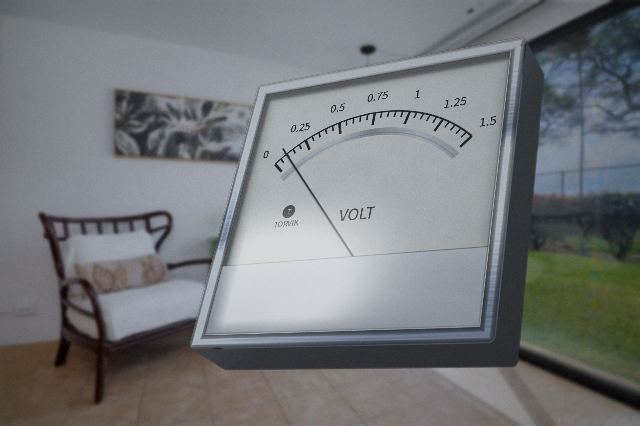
0.1 V
